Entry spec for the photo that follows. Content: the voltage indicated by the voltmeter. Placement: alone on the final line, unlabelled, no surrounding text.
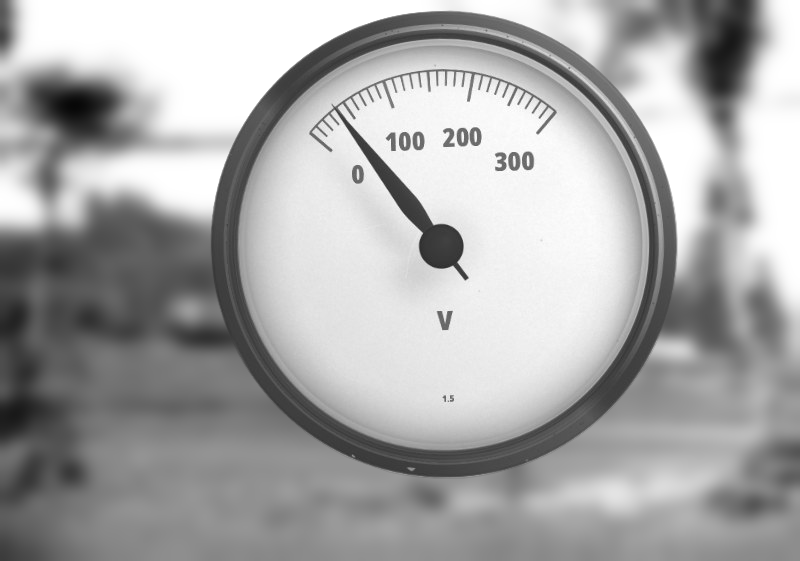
40 V
